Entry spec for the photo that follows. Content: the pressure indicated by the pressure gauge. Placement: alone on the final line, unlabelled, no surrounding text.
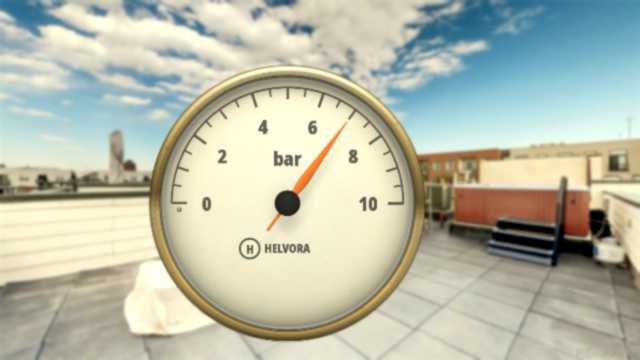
7 bar
